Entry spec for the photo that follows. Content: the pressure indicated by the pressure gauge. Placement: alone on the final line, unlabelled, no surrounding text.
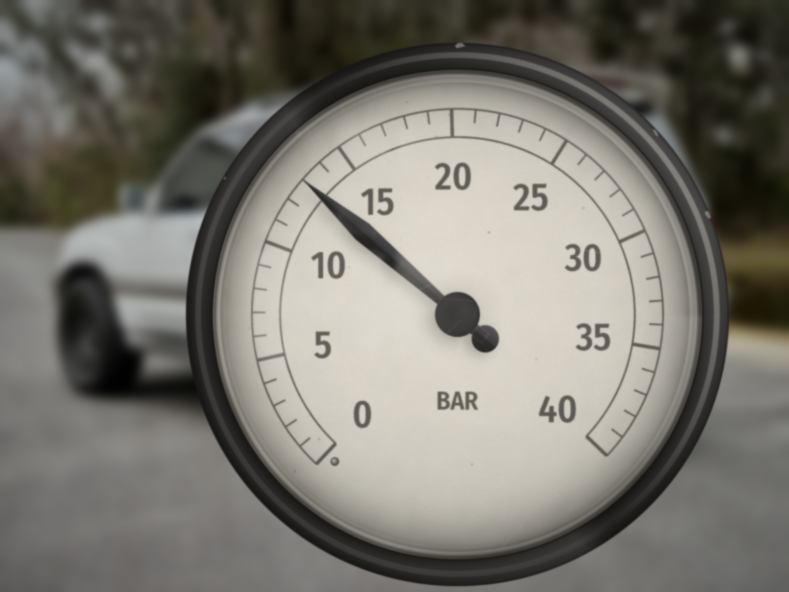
13 bar
